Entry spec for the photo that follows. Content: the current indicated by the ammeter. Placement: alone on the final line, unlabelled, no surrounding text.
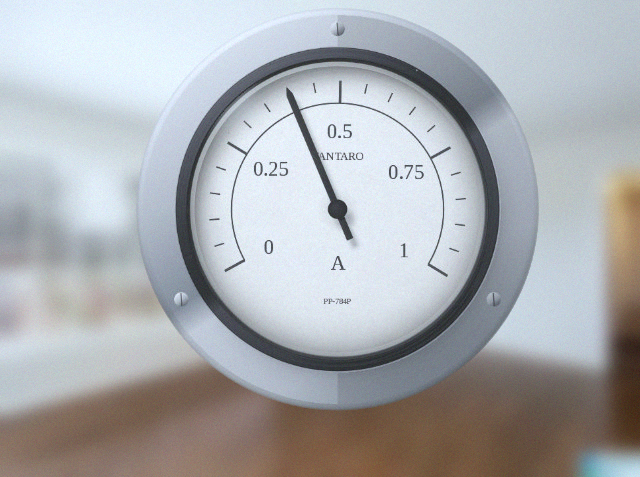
0.4 A
